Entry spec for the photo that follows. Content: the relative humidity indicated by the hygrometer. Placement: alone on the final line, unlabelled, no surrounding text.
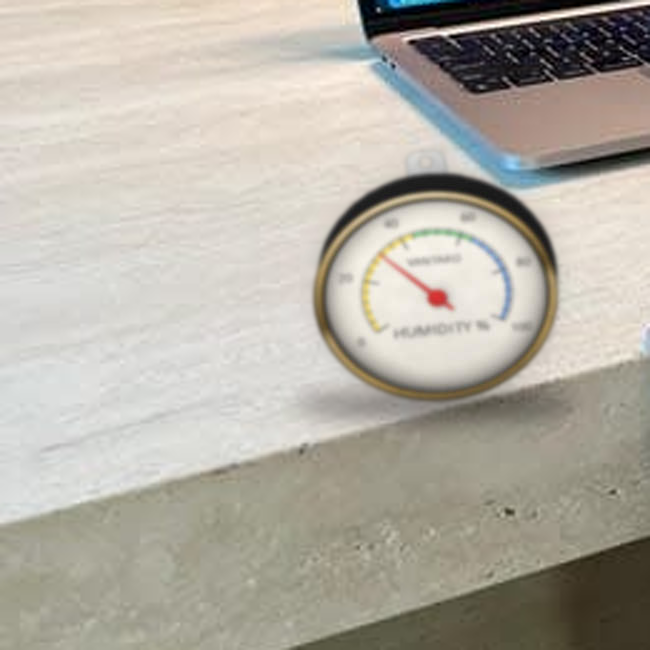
32 %
